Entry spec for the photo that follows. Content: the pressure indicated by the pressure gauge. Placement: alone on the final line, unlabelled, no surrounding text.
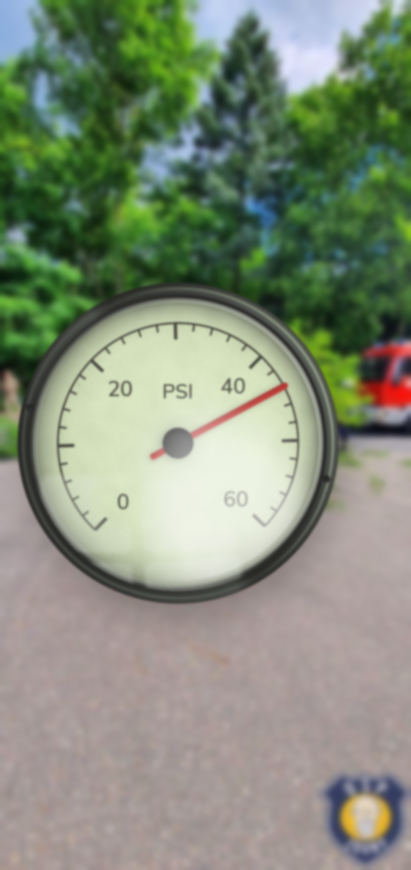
44 psi
